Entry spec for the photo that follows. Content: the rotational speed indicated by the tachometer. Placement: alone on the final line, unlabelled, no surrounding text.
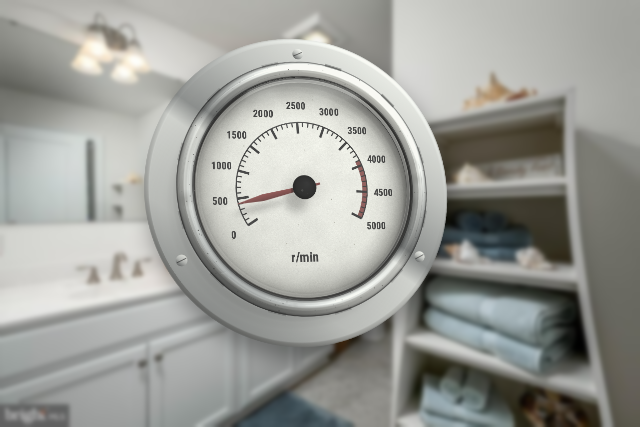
400 rpm
